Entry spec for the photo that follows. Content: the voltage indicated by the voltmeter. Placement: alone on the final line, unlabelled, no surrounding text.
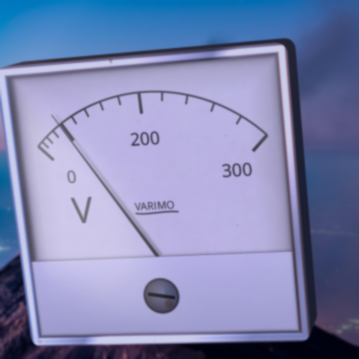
100 V
